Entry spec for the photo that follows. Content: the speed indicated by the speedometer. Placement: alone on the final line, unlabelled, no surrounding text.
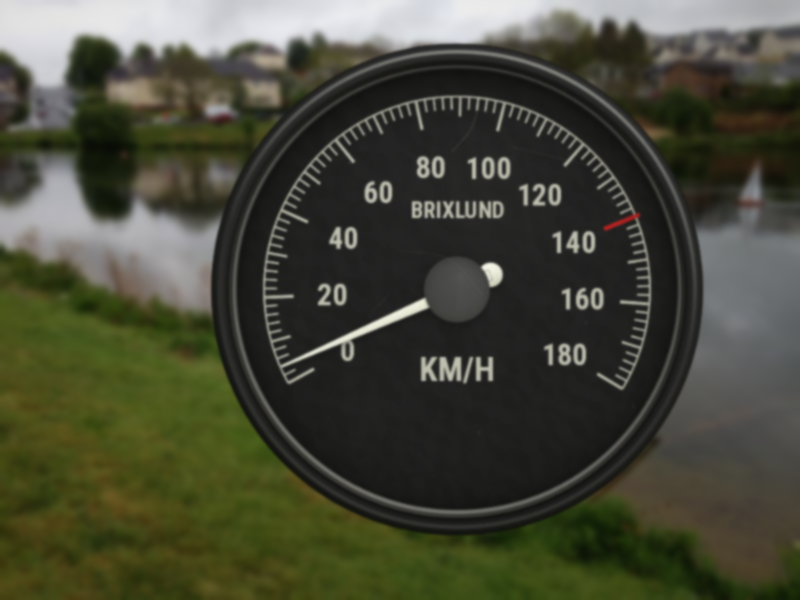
4 km/h
